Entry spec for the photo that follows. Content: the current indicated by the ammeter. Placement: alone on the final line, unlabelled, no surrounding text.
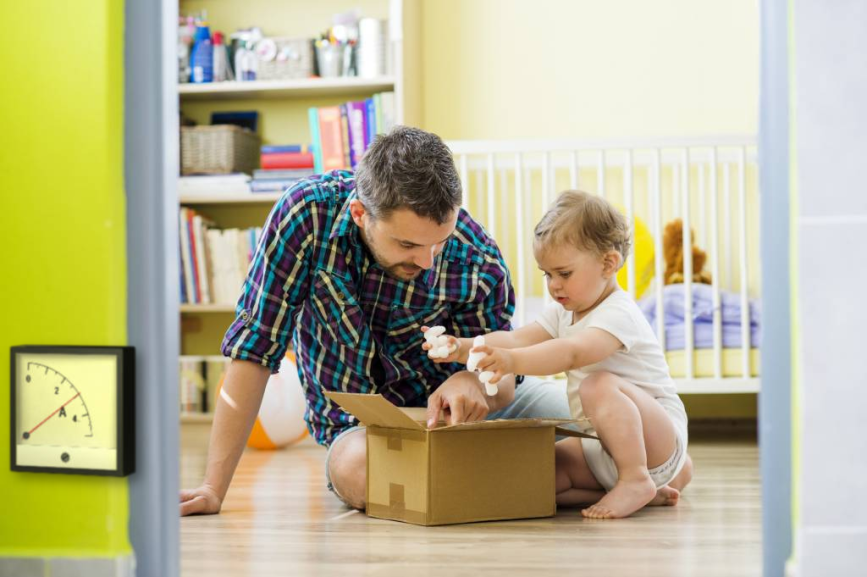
3 A
